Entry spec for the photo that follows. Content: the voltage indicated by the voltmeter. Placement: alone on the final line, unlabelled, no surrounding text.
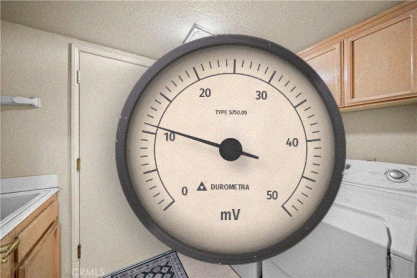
11 mV
